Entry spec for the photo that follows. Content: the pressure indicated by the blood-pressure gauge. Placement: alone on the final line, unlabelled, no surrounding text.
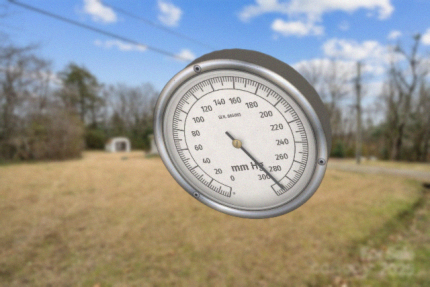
290 mmHg
